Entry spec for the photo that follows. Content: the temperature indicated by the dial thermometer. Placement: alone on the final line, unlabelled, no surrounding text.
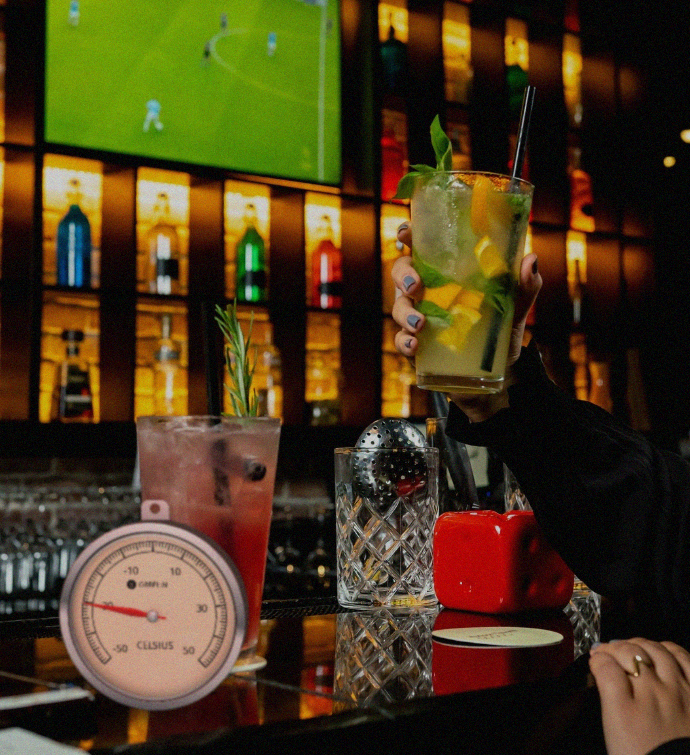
-30 °C
